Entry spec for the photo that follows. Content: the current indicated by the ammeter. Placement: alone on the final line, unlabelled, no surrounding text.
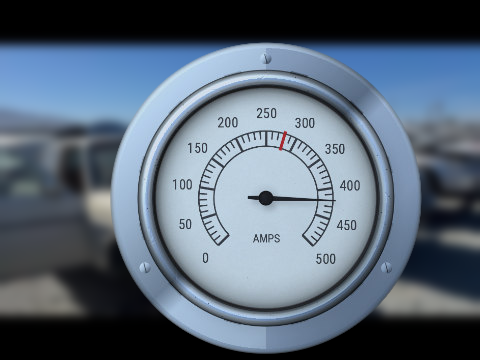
420 A
